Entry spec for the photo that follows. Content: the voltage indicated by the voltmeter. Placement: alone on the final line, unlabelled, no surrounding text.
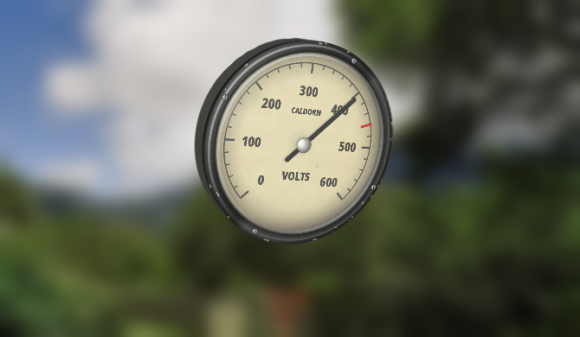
400 V
